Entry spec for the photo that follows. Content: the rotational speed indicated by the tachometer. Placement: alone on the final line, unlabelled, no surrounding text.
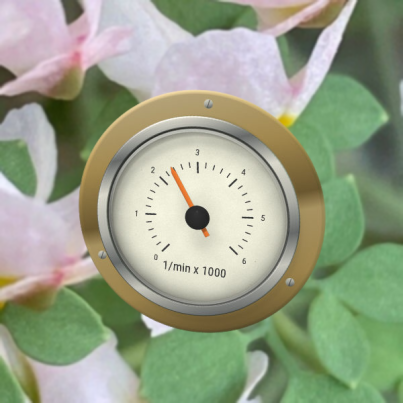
2400 rpm
